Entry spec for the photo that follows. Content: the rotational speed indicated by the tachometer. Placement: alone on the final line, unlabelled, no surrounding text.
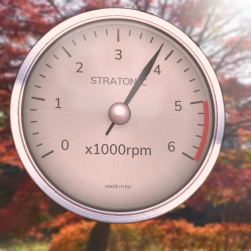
3800 rpm
